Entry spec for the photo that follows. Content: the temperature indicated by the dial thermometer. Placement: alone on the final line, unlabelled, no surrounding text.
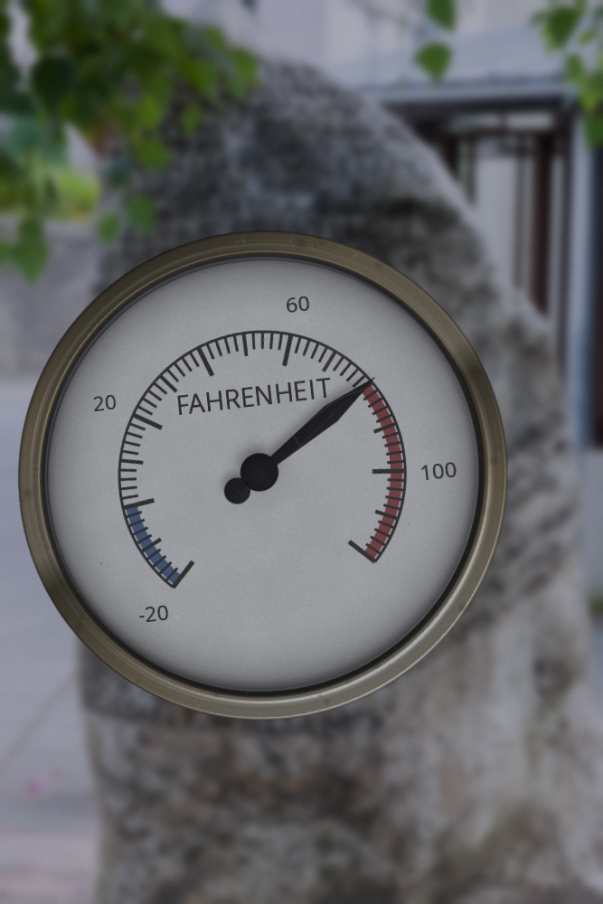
80 °F
